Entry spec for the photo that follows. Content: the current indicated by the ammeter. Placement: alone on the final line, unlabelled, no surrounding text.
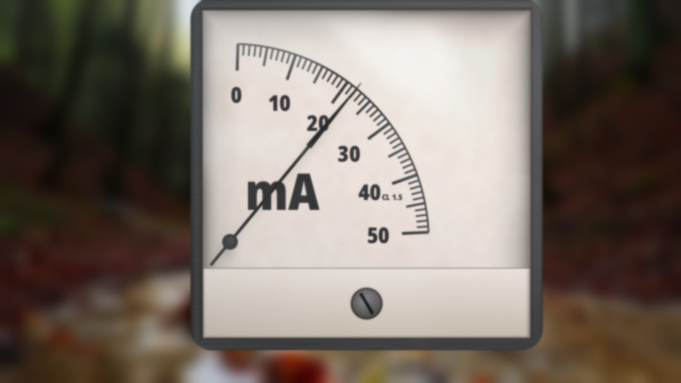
22 mA
